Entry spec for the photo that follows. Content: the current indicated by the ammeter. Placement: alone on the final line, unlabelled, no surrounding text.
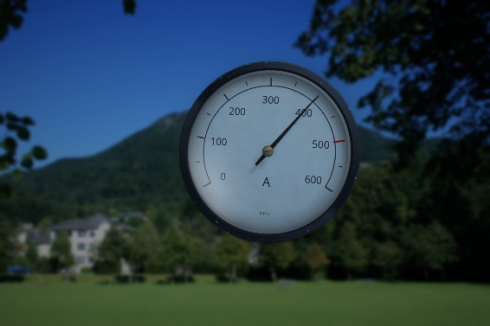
400 A
